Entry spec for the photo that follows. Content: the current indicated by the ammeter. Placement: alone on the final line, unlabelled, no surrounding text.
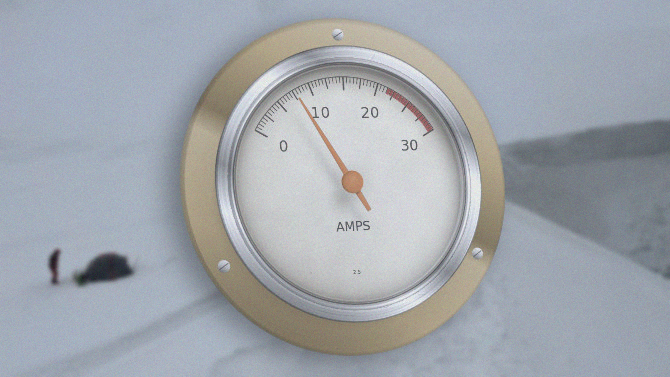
7.5 A
